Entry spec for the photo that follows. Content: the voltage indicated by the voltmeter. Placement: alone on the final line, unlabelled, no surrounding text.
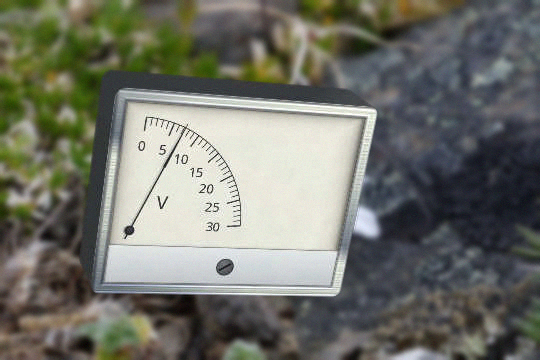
7 V
